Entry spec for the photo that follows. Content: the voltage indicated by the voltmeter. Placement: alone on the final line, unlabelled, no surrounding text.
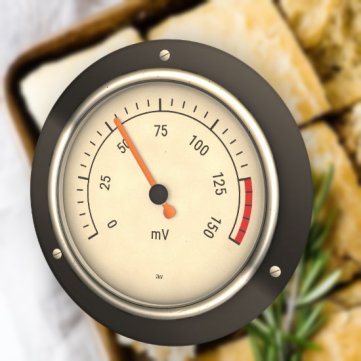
55 mV
